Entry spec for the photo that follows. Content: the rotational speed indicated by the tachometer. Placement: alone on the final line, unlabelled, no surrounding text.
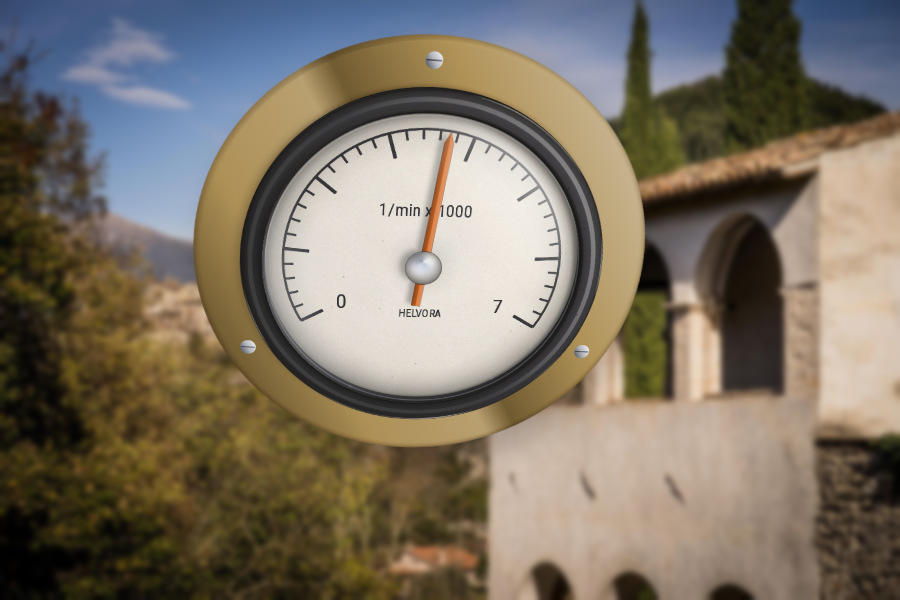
3700 rpm
